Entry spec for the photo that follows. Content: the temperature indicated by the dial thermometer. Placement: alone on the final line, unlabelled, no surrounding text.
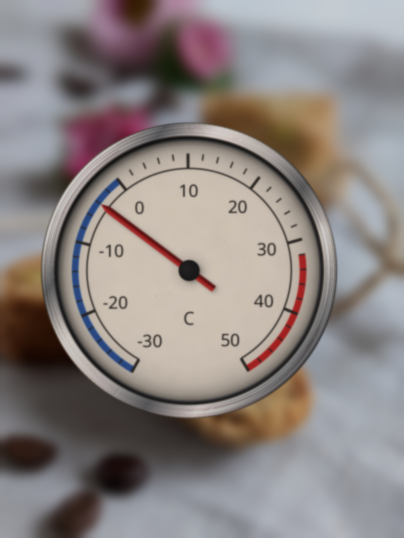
-4 °C
